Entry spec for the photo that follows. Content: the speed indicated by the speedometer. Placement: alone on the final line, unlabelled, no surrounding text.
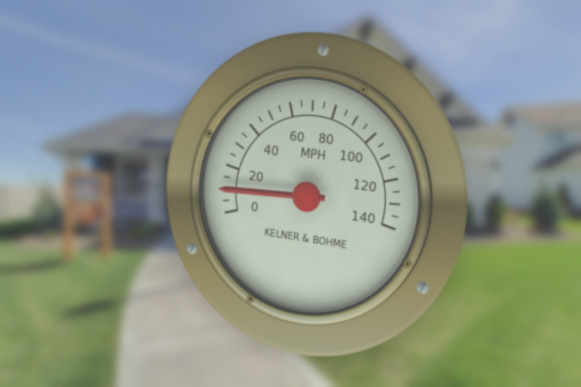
10 mph
